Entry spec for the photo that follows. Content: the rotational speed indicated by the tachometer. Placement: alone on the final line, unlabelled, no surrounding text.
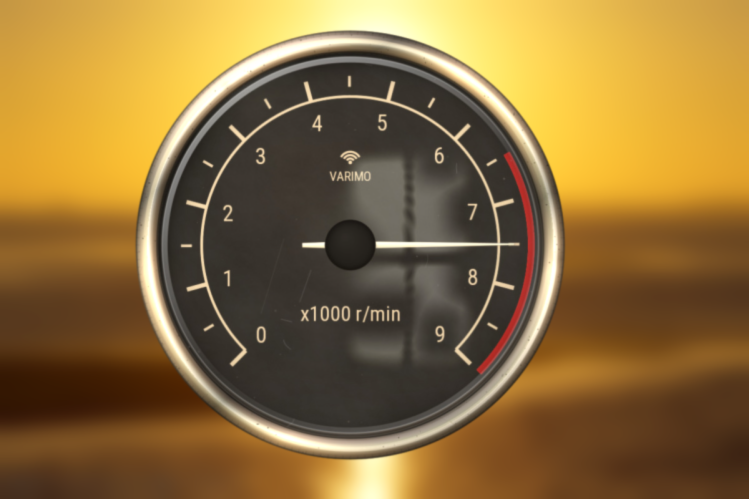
7500 rpm
